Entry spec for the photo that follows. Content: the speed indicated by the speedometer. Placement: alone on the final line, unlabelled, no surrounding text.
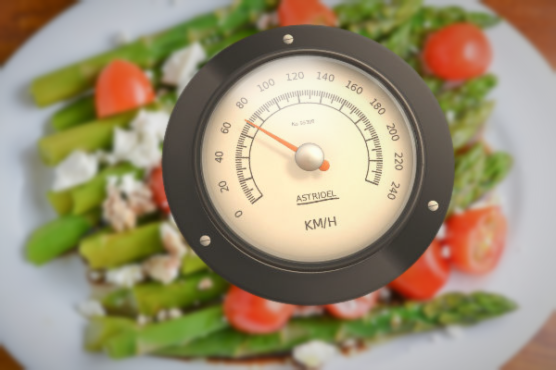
70 km/h
